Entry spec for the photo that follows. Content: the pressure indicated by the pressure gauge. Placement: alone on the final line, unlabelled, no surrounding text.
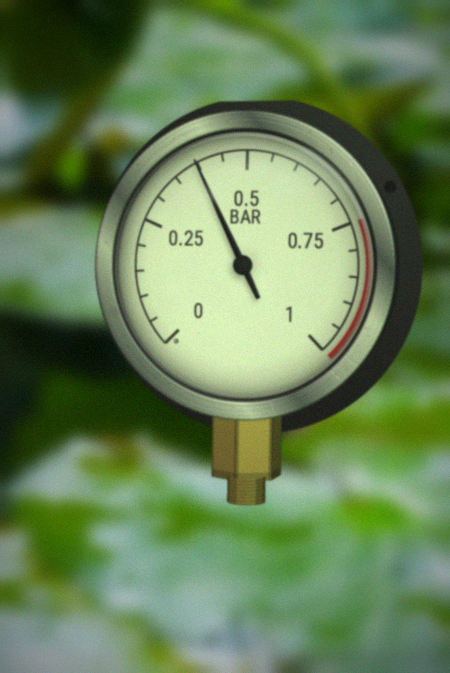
0.4 bar
